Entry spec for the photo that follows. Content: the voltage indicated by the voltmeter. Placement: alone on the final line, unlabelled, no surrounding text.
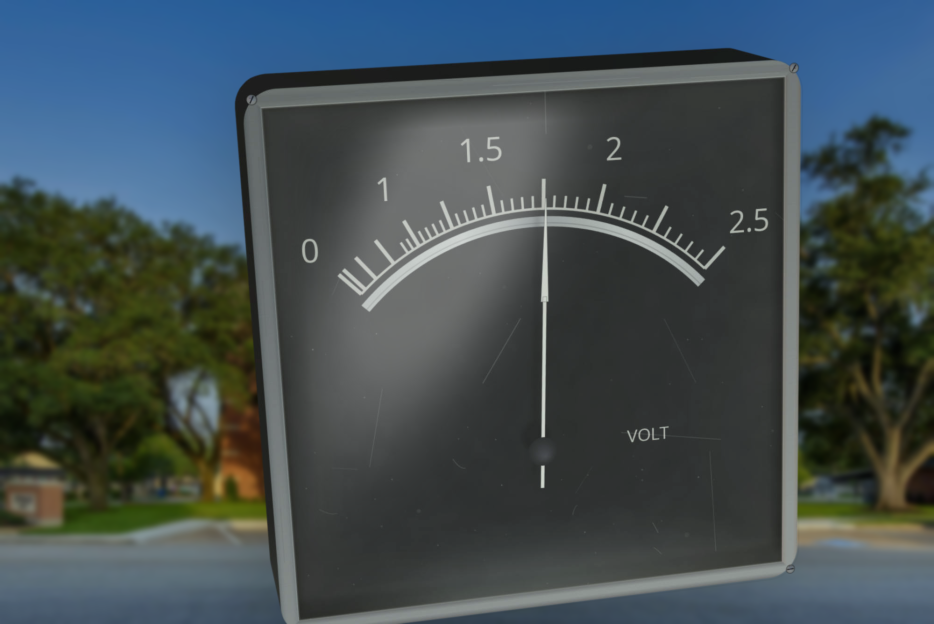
1.75 V
